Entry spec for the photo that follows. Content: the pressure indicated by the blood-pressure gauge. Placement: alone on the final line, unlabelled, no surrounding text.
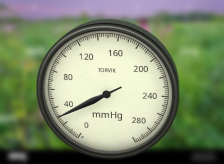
30 mmHg
